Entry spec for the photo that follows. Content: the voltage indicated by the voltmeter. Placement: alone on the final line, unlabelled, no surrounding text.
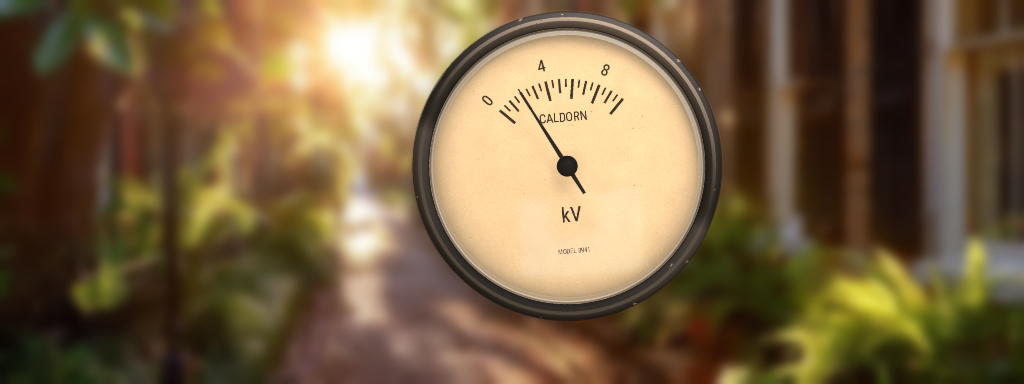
2 kV
